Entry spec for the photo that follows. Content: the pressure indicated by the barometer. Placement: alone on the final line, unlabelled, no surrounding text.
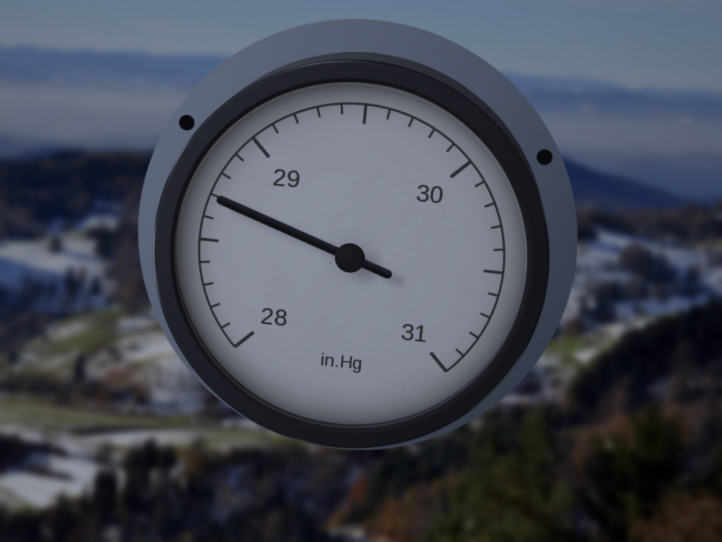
28.7 inHg
